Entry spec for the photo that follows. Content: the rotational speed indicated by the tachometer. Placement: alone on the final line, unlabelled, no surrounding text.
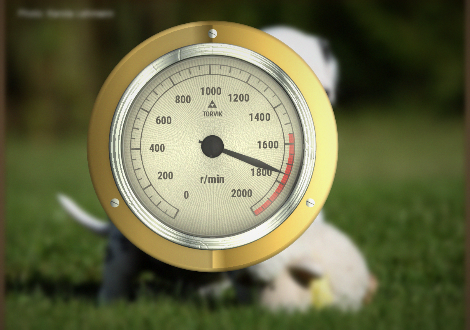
1750 rpm
